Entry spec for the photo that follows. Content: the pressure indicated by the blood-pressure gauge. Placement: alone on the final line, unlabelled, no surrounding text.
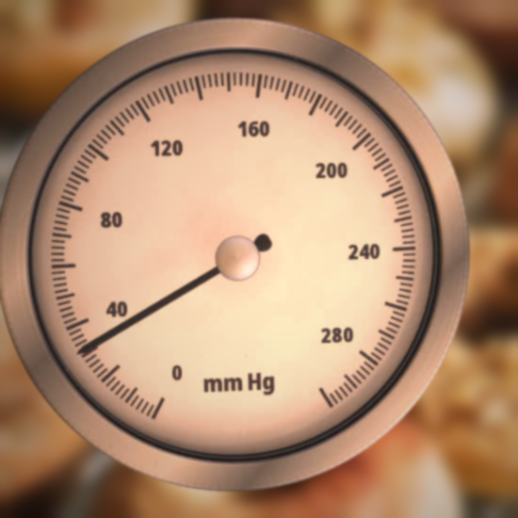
32 mmHg
